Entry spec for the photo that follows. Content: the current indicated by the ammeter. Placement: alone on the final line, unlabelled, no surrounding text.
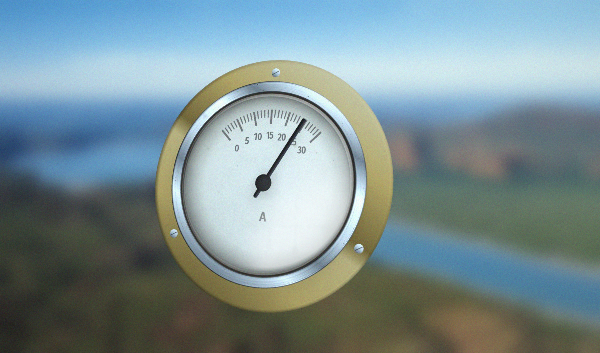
25 A
